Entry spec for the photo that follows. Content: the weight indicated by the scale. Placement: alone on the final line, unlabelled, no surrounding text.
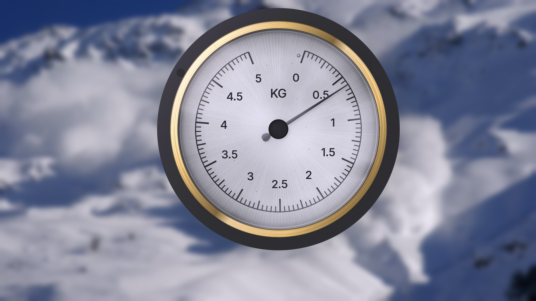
0.6 kg
